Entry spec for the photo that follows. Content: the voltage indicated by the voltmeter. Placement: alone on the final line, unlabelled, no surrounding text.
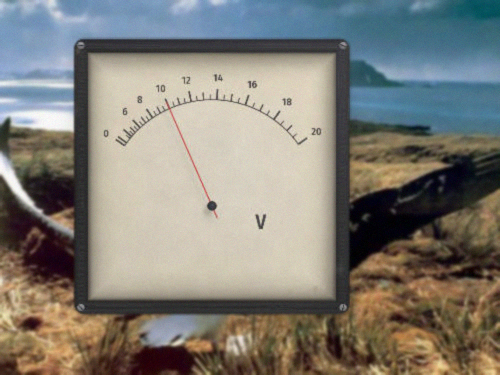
10 V
